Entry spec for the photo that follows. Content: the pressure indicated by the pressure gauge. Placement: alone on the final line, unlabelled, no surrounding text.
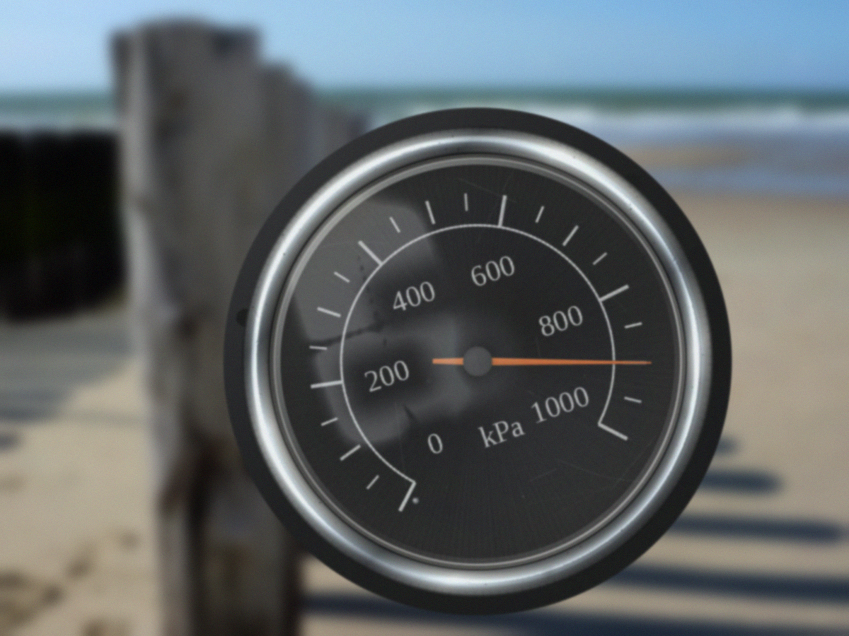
900 kPa
